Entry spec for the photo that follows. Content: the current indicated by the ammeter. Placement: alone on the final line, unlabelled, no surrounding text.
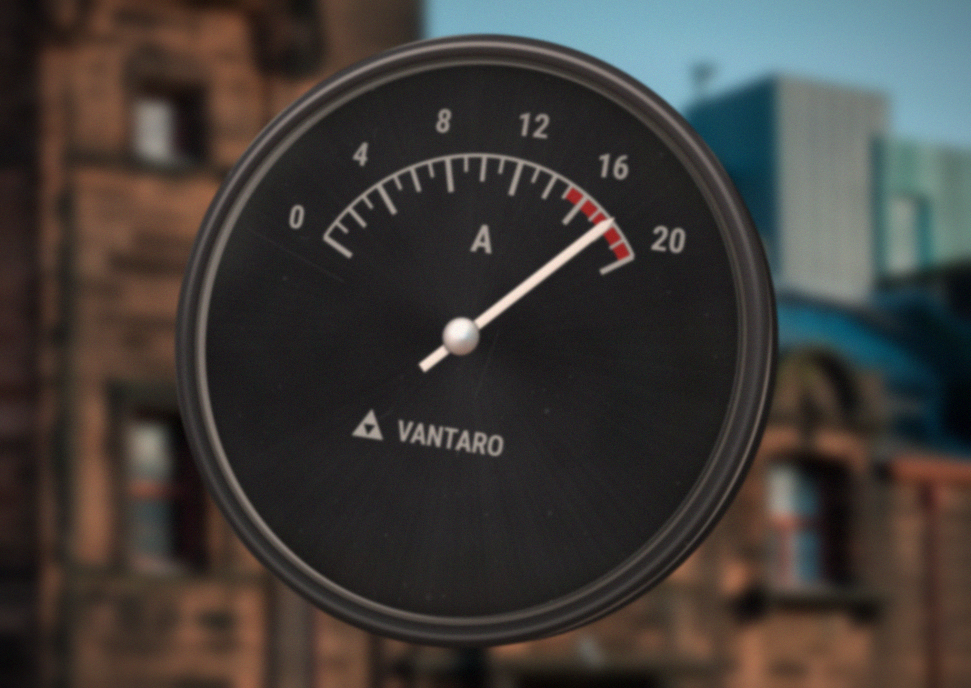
18 A
